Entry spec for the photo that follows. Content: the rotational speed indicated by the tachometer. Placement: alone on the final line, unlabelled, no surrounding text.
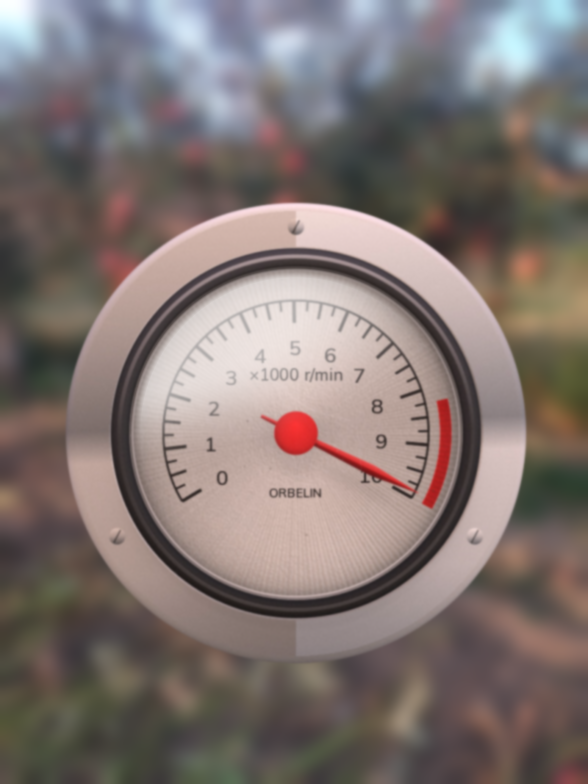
9875 rpm
